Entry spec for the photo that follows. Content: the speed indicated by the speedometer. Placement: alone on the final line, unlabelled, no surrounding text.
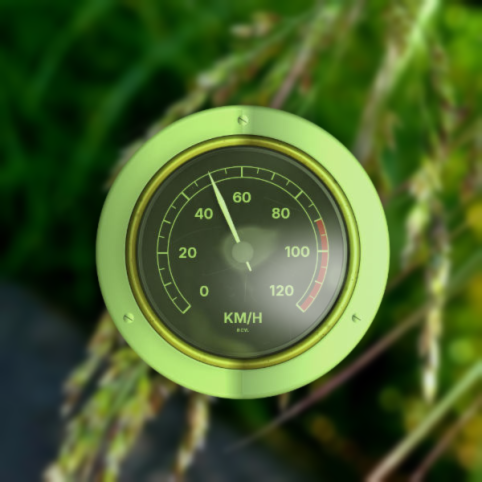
50 km/h
